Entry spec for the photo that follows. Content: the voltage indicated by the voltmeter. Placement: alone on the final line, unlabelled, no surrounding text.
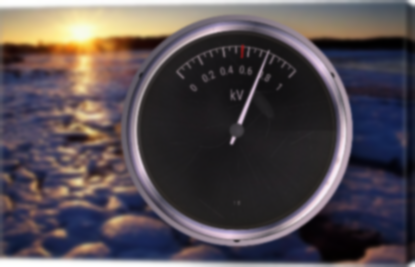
0.75 kV
